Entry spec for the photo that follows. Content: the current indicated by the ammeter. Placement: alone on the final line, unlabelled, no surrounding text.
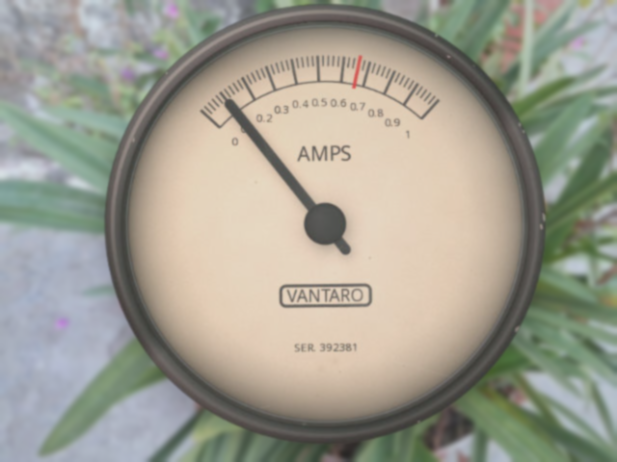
0.1 A
